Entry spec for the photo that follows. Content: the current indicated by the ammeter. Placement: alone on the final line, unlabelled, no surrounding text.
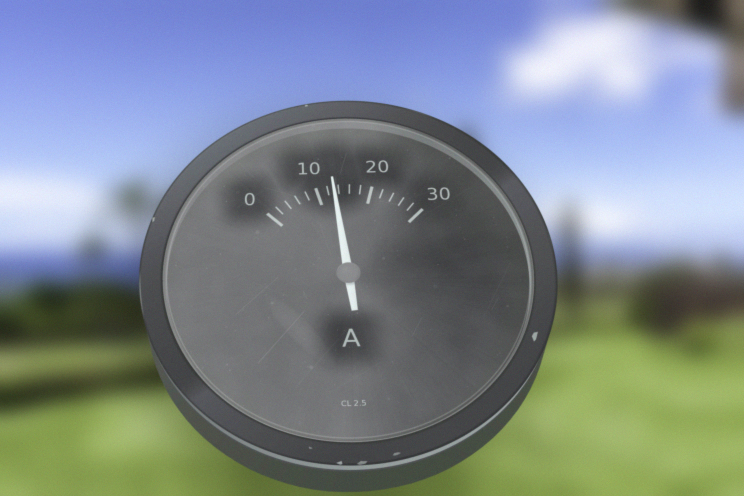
13 A
